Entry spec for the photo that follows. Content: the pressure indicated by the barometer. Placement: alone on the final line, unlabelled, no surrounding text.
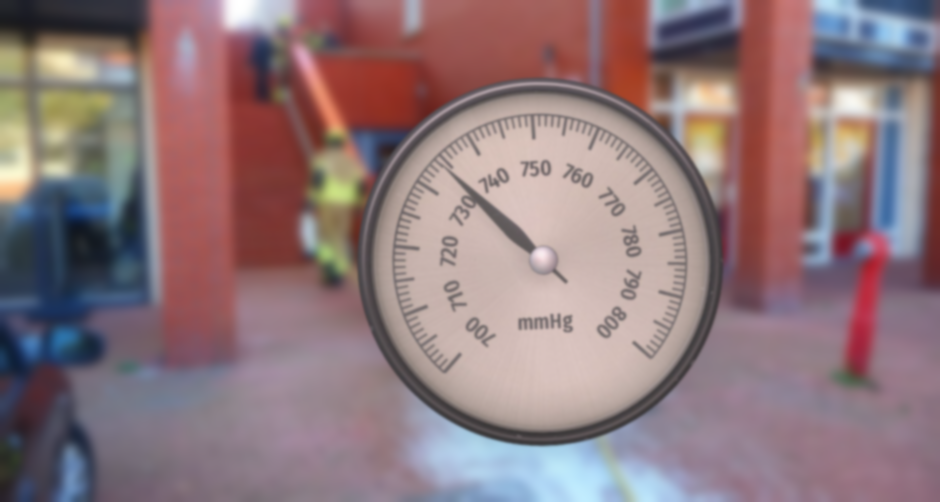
734 mmHg
